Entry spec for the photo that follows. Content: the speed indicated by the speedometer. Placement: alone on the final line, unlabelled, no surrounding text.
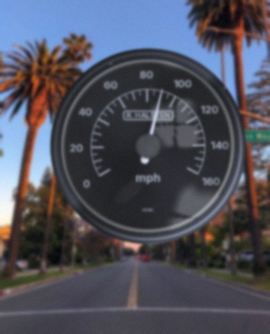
90 mph
